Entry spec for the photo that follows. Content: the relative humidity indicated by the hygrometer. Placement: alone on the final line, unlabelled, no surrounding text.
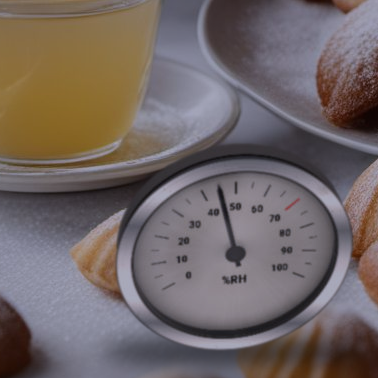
45 %
